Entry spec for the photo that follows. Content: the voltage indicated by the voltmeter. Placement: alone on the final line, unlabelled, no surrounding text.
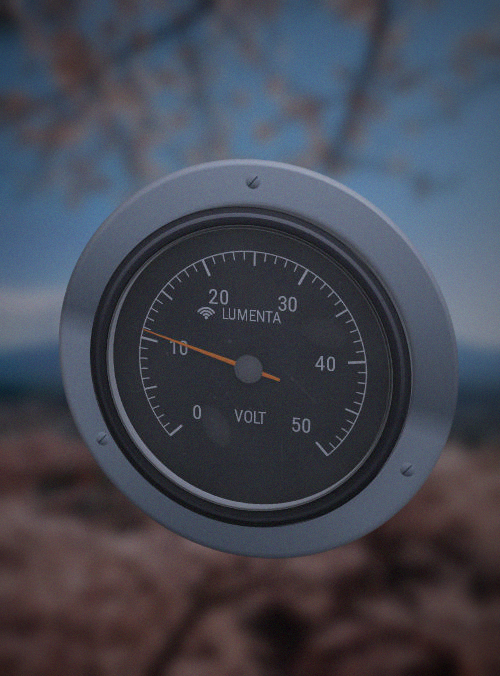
11 V
